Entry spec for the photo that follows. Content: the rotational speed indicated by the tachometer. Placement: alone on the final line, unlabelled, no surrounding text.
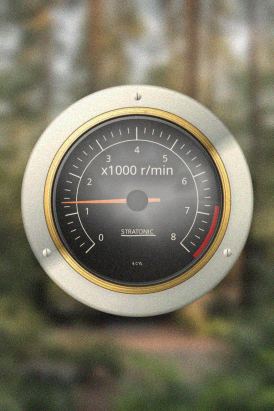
1300 rpm
